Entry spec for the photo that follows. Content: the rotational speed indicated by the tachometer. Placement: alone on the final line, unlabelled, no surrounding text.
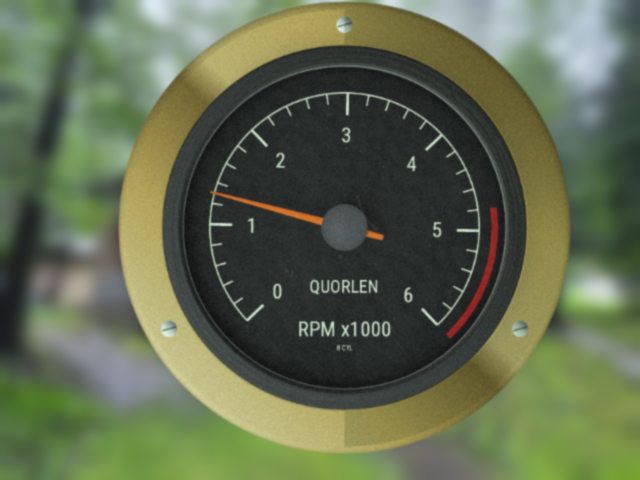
1300 rpm
